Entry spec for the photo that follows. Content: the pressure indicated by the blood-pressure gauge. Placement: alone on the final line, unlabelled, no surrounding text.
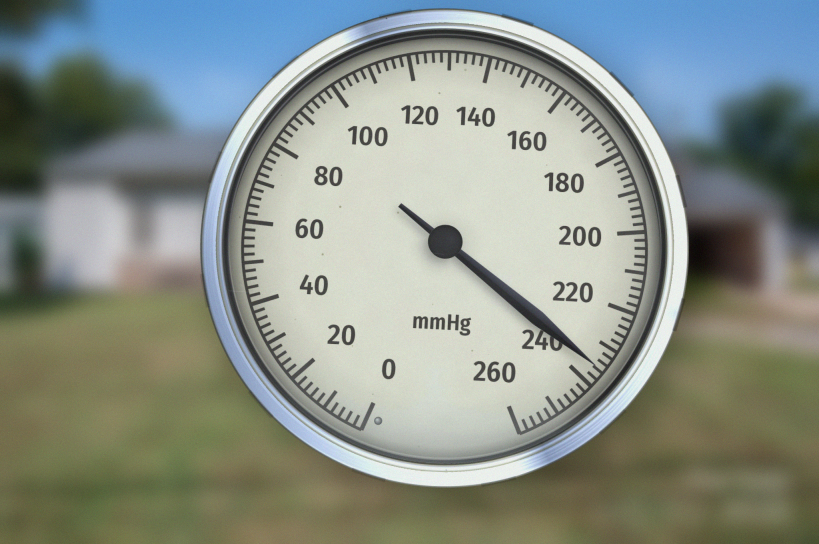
236 mmHg
